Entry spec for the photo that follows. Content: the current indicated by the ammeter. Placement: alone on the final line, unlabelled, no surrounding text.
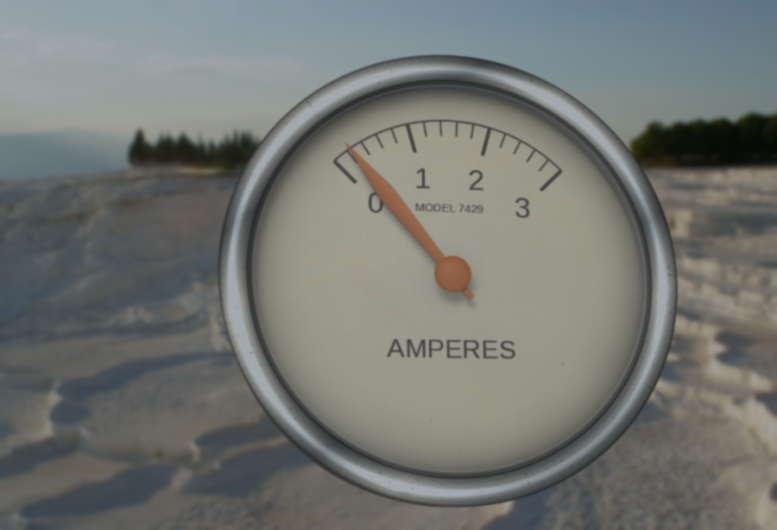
0.2 A
